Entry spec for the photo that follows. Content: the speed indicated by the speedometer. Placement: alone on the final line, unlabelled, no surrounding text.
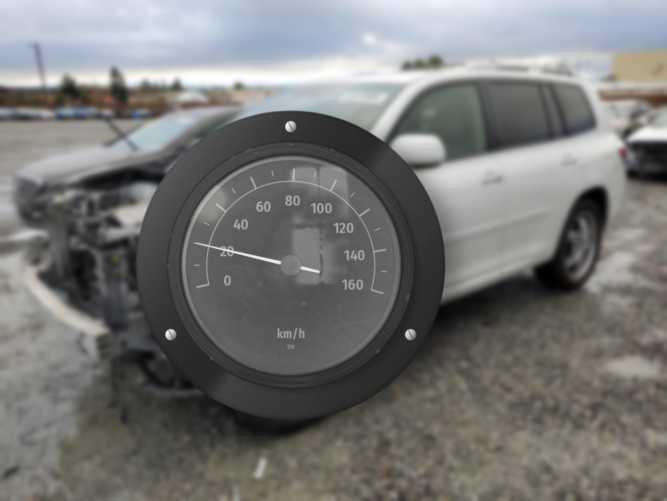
20 km/h
